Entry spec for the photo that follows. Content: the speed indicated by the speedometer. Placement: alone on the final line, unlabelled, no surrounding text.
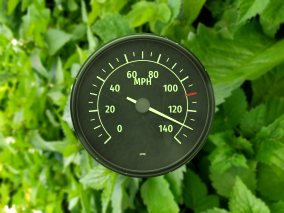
130 mph
